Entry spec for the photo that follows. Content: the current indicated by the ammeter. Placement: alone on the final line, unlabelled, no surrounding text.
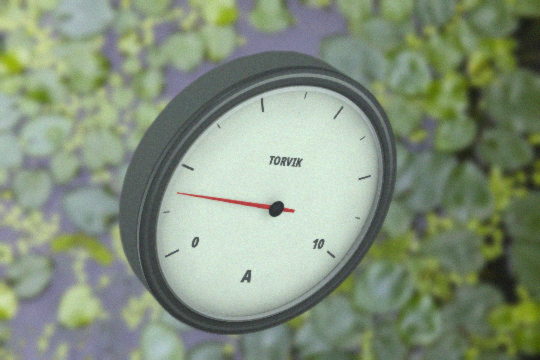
1.5 A
